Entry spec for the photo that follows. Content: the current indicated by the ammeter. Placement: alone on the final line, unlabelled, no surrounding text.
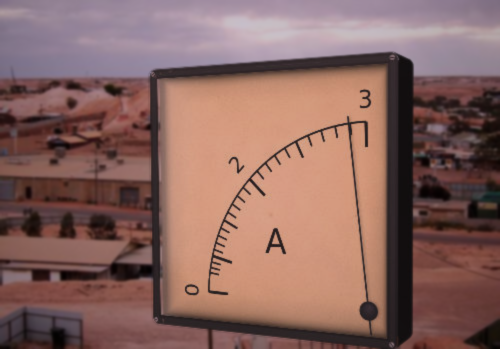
2.9 A
